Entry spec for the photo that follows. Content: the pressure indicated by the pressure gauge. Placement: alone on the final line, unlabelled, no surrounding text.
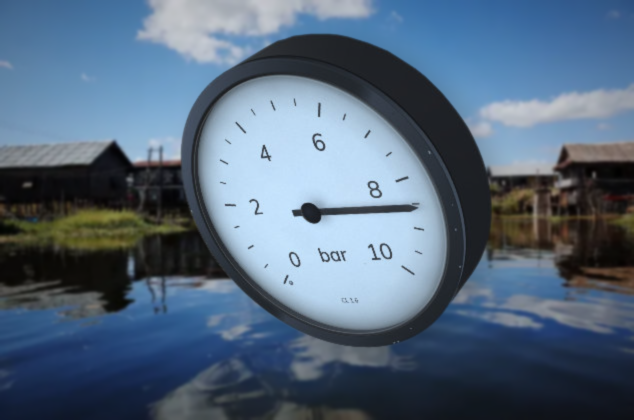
8.5 bar
